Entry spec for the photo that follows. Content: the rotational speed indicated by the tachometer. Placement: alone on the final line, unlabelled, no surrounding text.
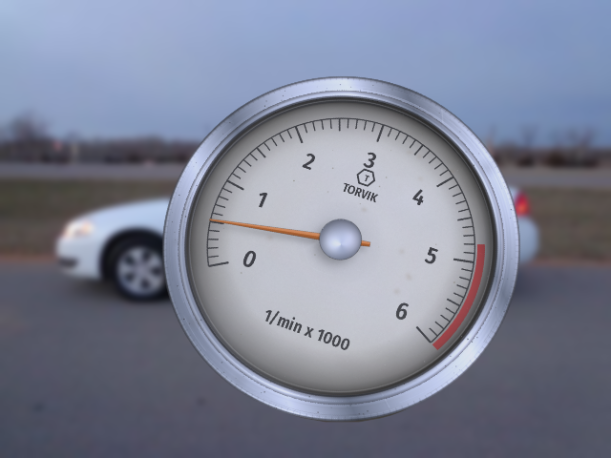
500 rpm
